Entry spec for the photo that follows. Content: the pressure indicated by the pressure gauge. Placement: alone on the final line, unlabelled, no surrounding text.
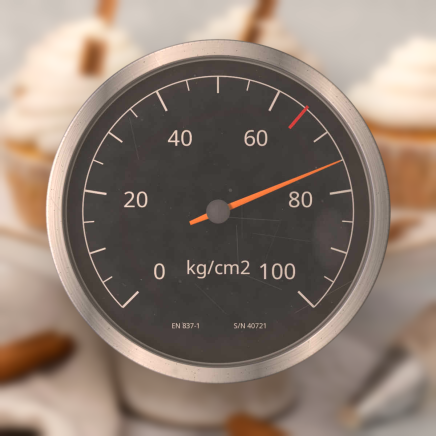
75 kg/cm²
